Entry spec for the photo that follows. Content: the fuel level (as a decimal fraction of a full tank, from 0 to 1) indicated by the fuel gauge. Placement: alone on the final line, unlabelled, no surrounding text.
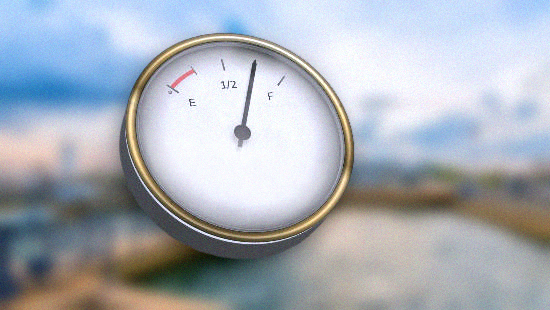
0.75
